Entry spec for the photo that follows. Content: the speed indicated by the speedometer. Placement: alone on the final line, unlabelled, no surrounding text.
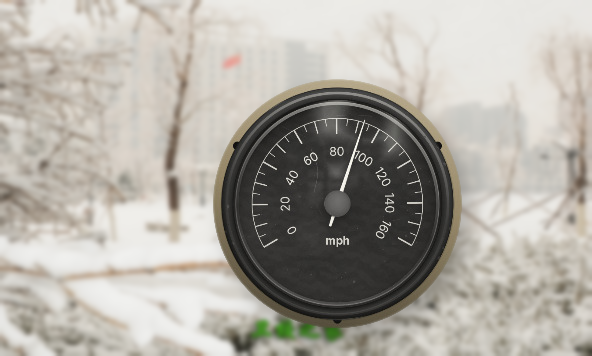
92.5 mph
